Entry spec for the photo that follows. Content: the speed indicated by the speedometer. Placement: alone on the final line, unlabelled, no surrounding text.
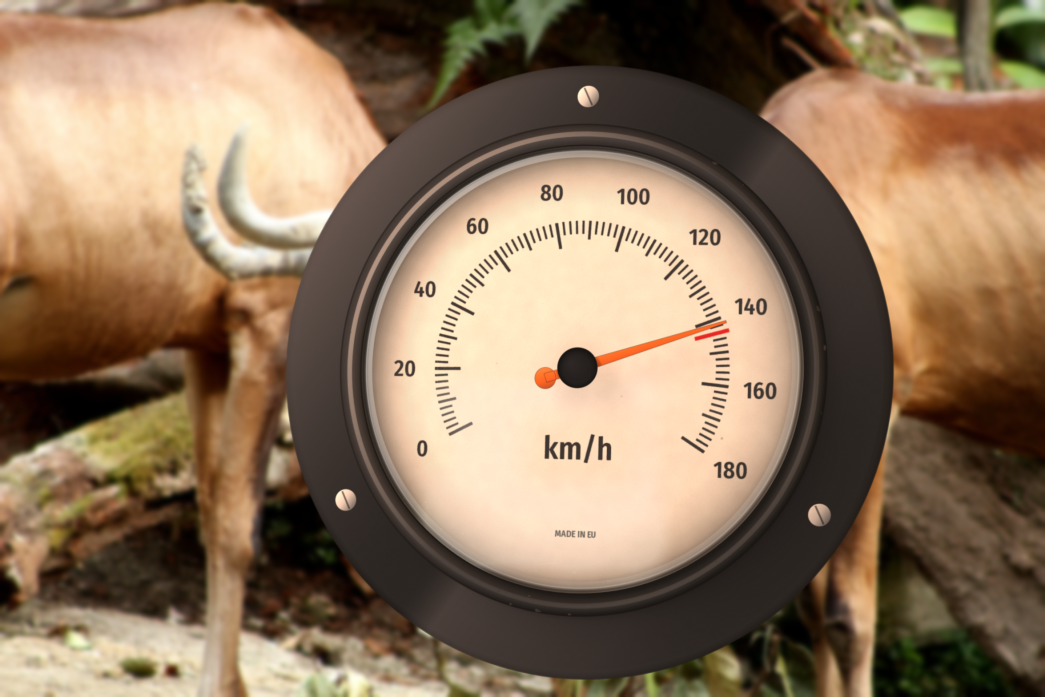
142 km/h
